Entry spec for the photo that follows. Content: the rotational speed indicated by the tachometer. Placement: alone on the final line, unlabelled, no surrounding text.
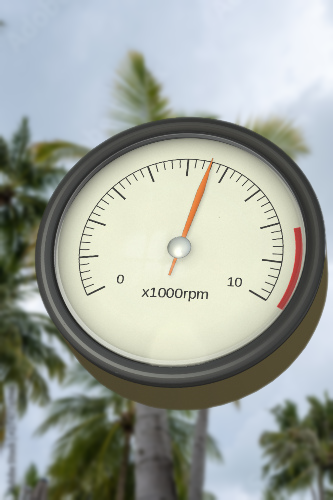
5600 rpm
